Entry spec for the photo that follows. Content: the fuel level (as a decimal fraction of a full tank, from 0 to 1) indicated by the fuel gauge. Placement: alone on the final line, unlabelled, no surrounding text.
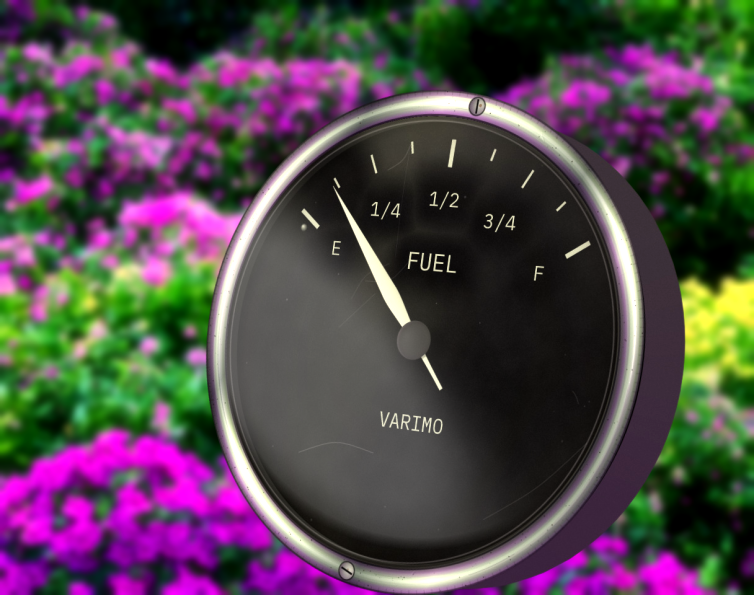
0.125
